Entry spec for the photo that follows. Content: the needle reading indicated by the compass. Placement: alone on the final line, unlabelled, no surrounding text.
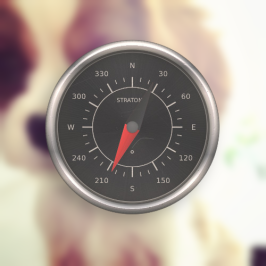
205 °
